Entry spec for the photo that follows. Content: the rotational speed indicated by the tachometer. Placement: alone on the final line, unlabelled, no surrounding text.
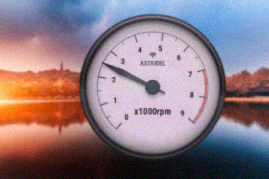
2500 rpm
